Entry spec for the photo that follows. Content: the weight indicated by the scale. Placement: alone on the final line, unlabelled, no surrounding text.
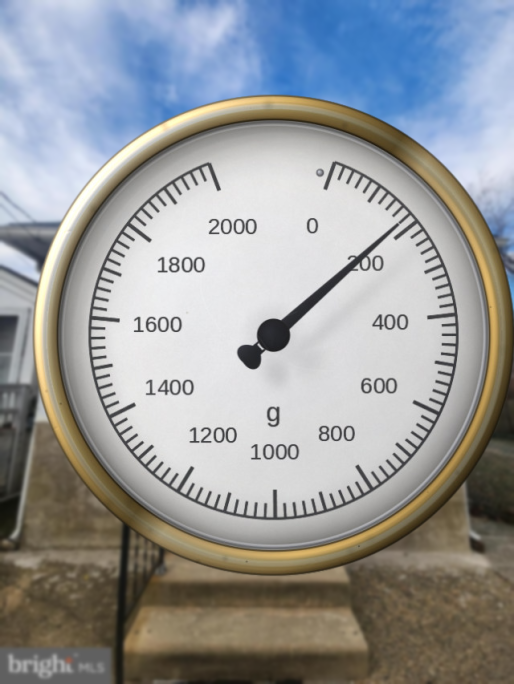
180 g
